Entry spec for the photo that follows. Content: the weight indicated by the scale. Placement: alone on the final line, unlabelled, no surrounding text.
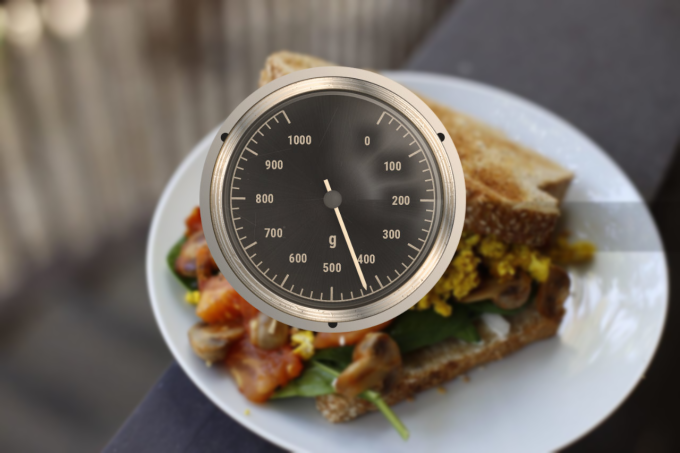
430 g
